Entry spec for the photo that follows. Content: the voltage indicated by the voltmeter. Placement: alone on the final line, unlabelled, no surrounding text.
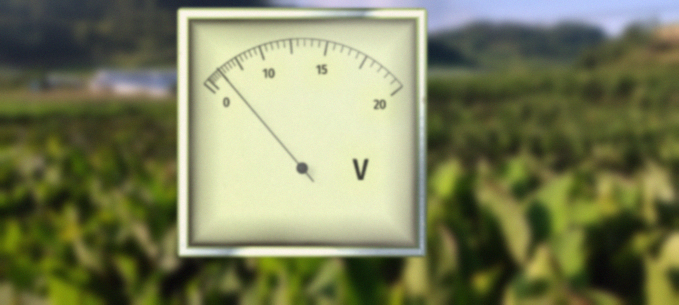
5 V
